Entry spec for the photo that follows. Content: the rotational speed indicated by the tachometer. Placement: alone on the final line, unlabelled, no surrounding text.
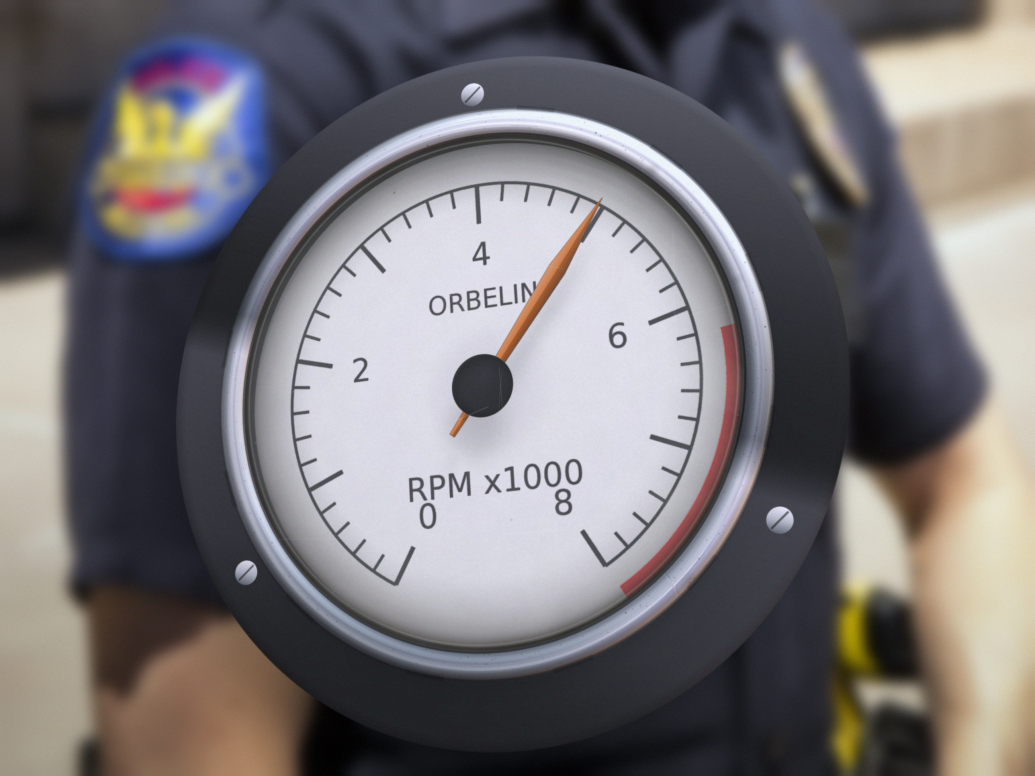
5000 rpm
